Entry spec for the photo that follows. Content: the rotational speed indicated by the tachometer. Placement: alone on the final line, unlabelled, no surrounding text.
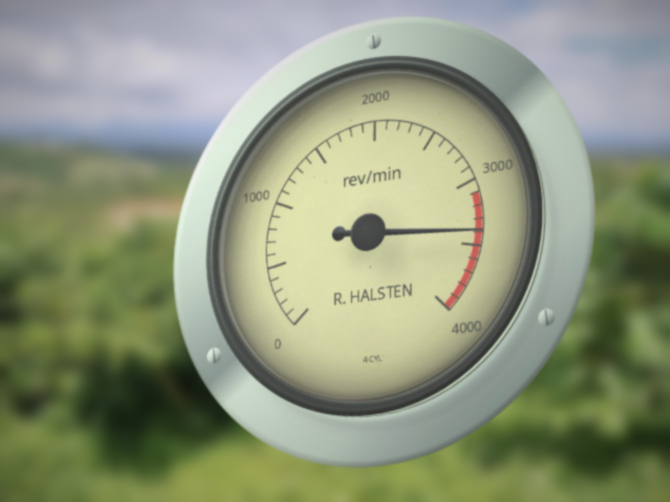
3400 rpm
